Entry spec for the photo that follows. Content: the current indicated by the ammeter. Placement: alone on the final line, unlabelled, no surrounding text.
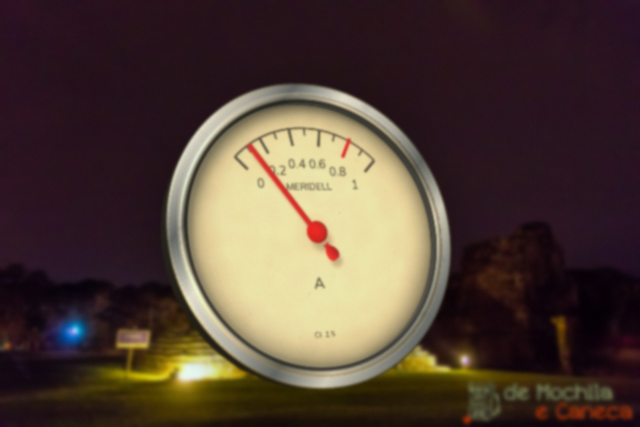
0.1 A
